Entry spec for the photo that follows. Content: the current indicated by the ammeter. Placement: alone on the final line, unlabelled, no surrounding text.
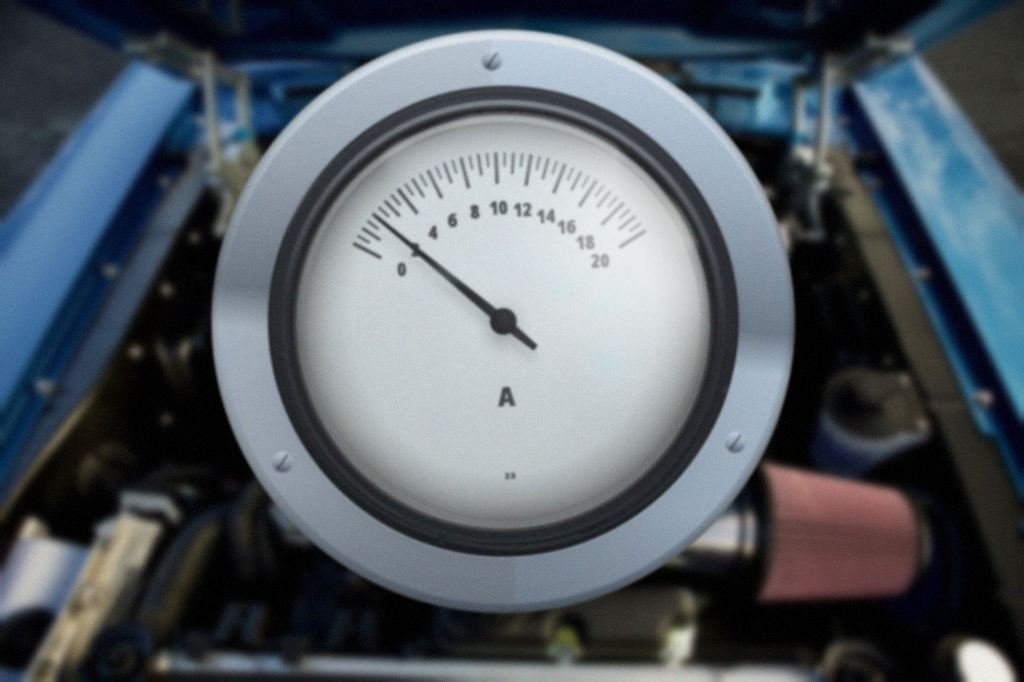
2 A
